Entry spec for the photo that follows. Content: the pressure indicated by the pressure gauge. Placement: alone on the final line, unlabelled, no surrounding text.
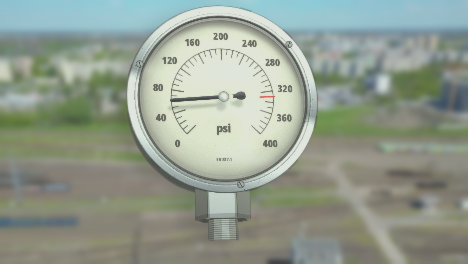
60 psi
